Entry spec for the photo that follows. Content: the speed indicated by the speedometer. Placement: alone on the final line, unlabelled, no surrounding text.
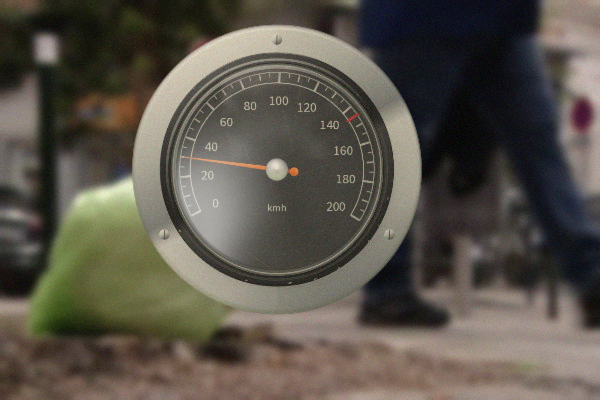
30 km/h
